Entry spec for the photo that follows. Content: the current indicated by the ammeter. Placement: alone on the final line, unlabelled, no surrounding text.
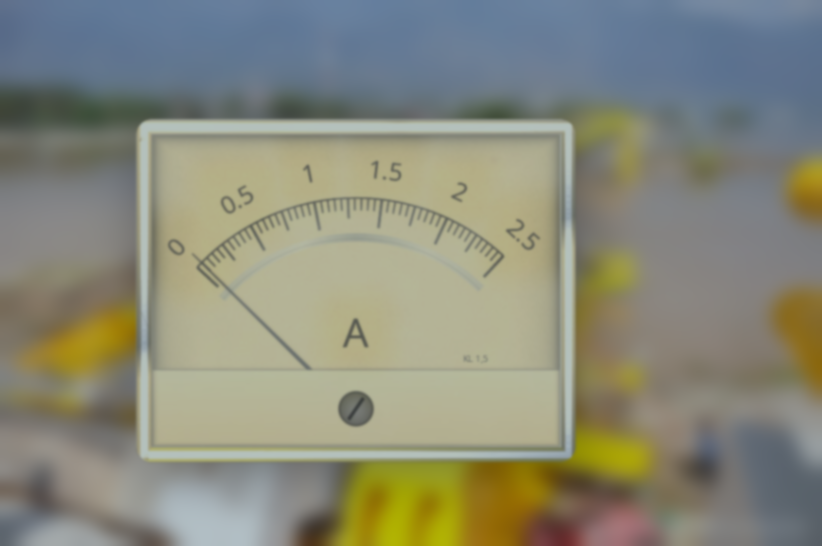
0.05 A
